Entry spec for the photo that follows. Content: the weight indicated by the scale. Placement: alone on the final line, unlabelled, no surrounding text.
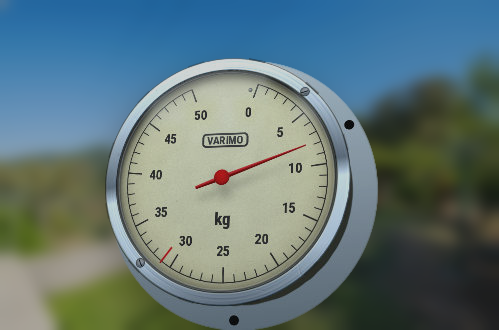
8 kg
